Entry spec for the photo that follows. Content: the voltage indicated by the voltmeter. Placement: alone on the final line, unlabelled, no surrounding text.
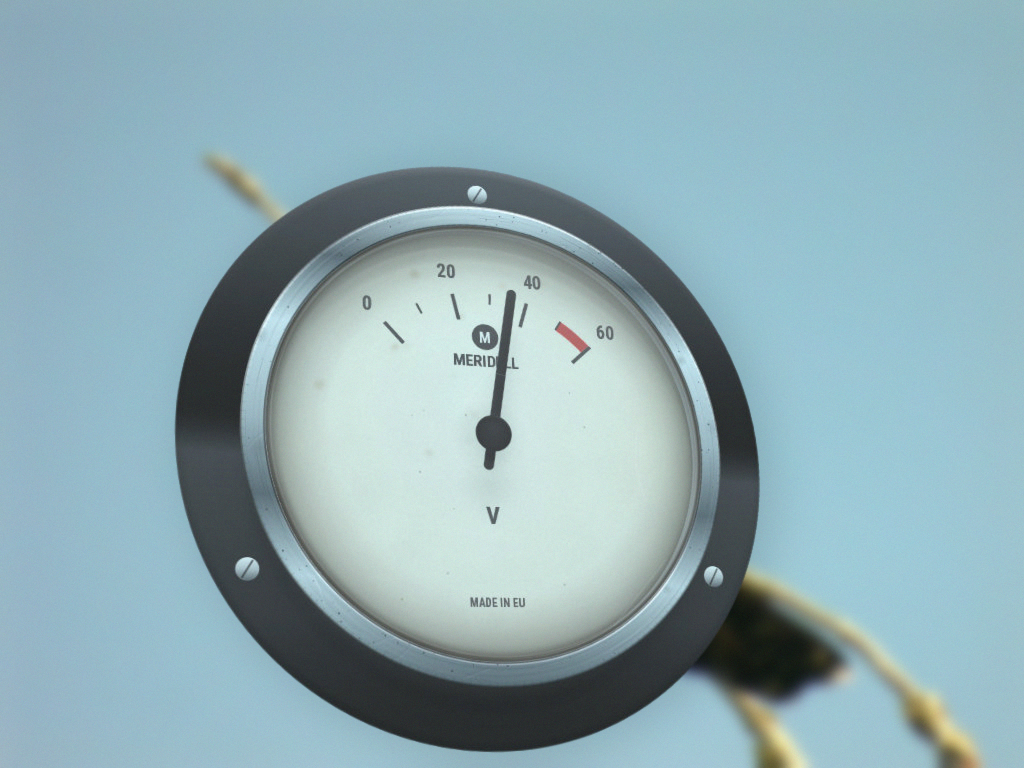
35 V
